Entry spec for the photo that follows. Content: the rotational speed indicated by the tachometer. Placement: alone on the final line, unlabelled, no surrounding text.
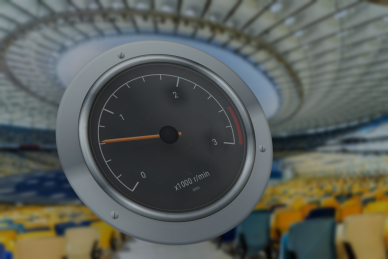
600 rpm
